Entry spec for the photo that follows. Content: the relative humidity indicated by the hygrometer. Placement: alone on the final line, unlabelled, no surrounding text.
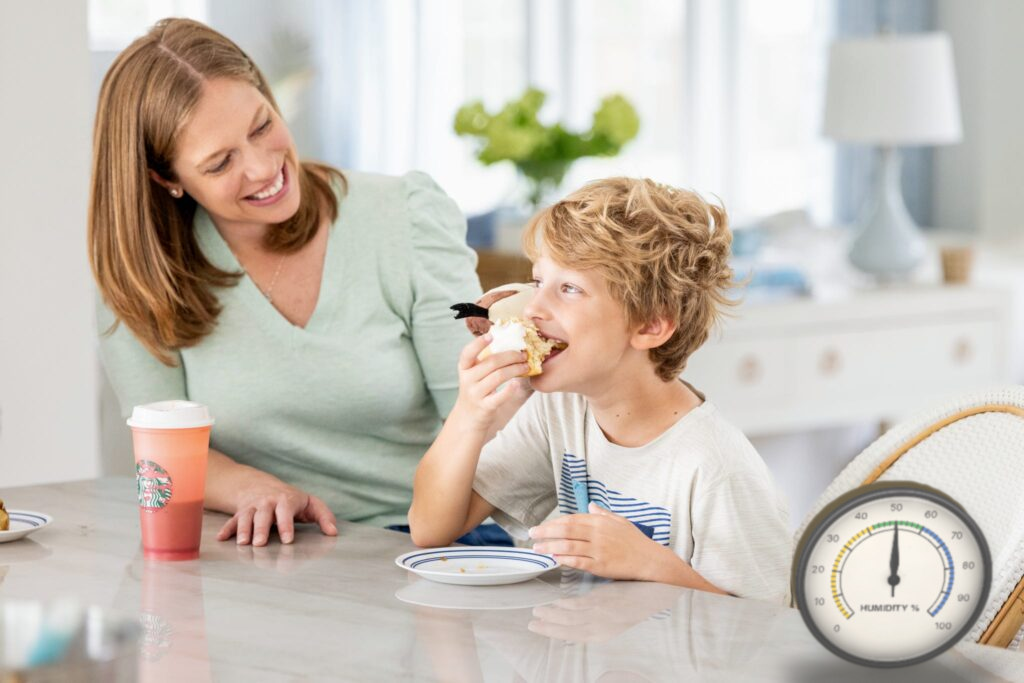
50 %
